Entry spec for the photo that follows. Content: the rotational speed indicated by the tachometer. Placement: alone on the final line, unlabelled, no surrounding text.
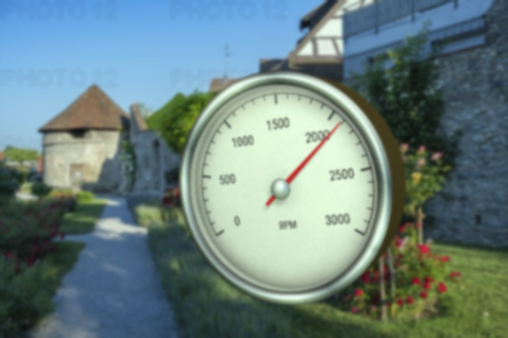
2100 rpm
